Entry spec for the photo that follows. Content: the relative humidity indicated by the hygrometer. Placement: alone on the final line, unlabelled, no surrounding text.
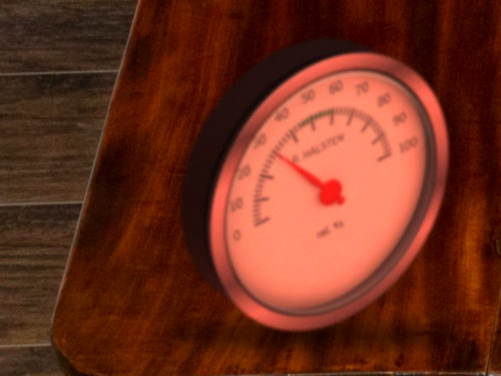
30 %
